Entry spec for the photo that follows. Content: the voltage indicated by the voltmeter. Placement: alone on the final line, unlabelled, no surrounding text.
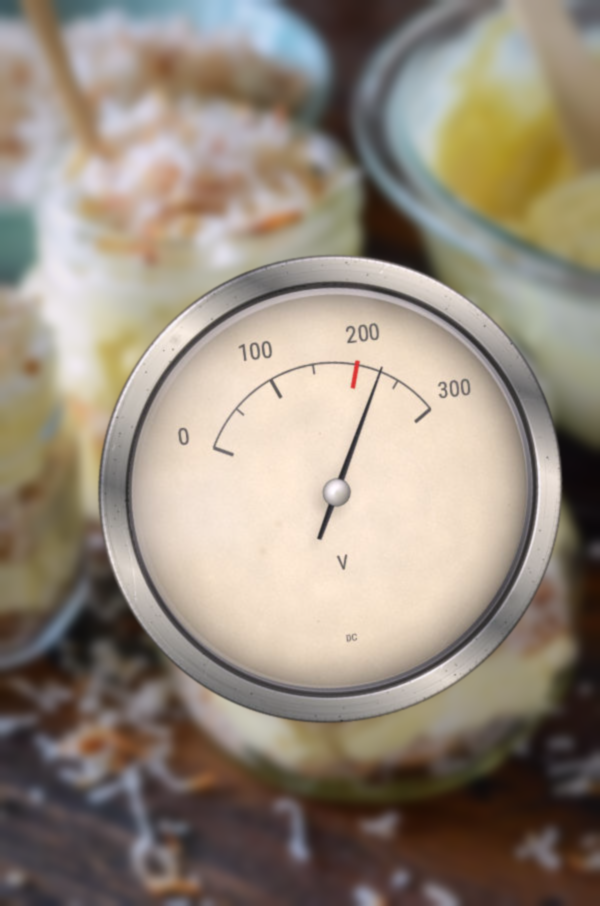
225 V
